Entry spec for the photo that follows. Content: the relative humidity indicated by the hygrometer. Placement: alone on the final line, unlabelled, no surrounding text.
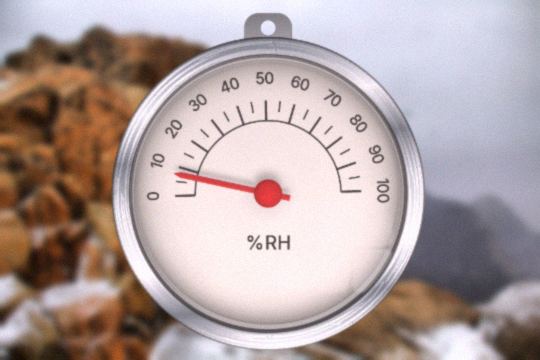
7.5 %
